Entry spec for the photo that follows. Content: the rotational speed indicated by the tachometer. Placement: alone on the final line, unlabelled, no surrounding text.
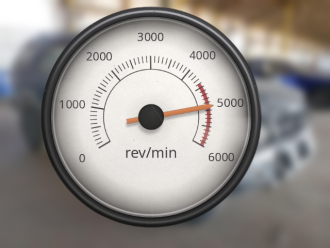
5000 rpm
